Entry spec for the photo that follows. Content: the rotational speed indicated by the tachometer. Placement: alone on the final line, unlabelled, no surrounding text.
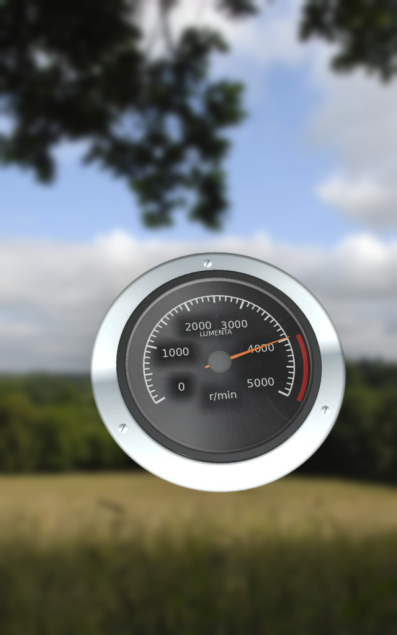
4000 rpm
